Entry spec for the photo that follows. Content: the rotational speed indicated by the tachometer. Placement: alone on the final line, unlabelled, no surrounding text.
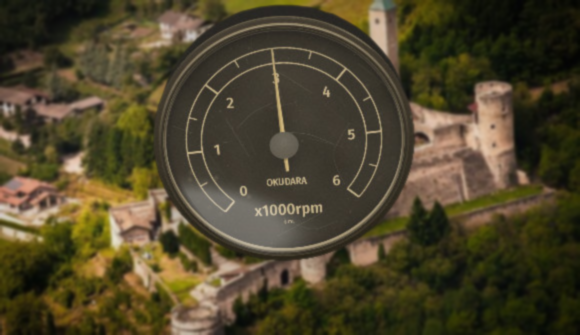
3000 rpm
